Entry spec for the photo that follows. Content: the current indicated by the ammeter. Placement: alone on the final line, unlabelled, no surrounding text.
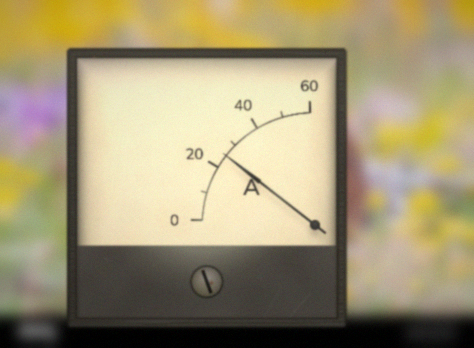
25 A
